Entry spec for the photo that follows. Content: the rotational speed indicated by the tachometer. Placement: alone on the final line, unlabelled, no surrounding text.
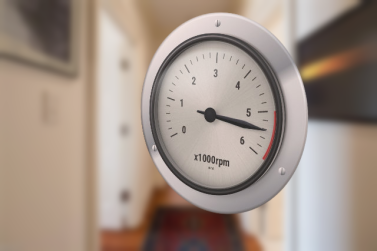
5400 rpm
